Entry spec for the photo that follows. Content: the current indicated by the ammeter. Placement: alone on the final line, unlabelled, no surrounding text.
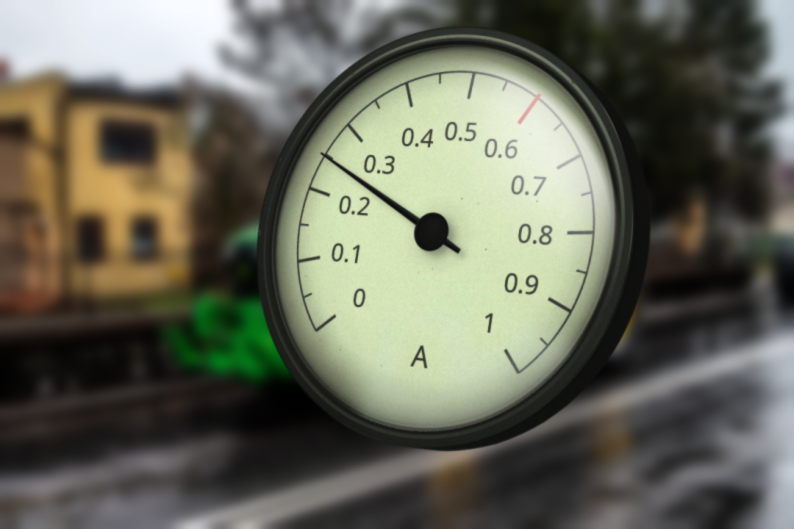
0.25 A
